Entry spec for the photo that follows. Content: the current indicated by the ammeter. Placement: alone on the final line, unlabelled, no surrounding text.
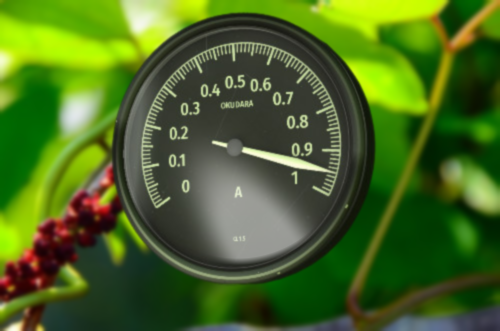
0.95 A
